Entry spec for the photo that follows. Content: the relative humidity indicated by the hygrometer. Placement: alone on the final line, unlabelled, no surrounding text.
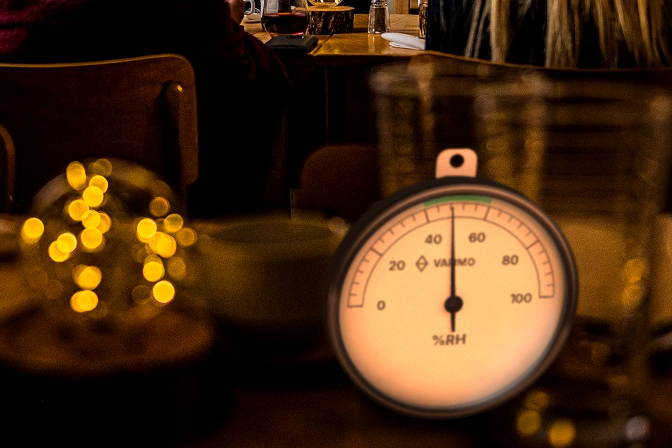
48 %
